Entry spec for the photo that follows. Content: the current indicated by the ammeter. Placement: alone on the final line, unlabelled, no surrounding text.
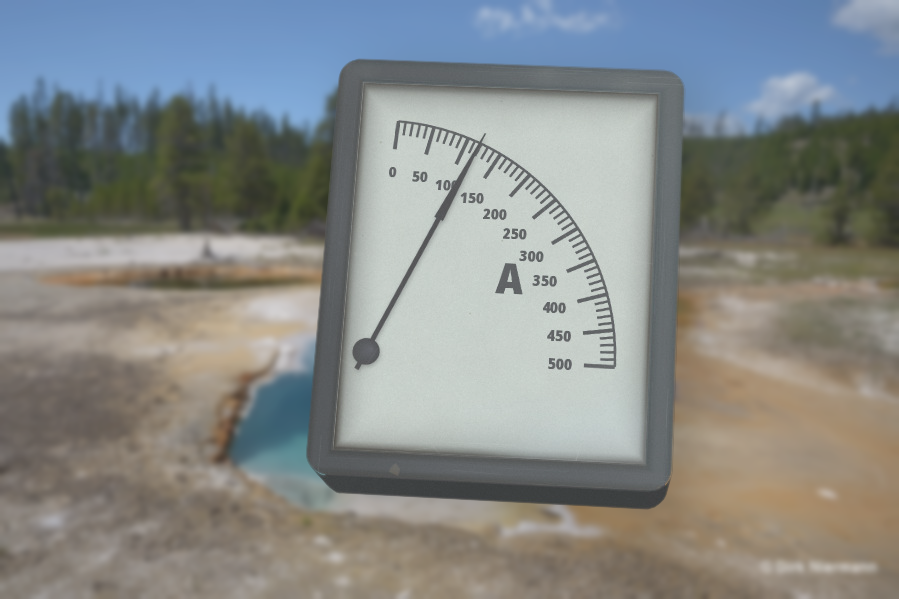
120 A
